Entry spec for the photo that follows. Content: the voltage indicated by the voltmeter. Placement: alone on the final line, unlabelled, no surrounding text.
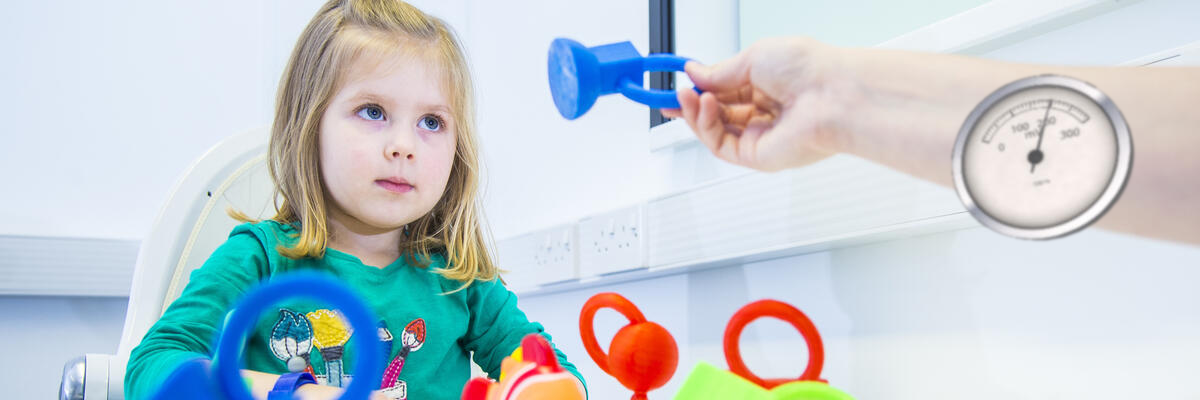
200 mV
